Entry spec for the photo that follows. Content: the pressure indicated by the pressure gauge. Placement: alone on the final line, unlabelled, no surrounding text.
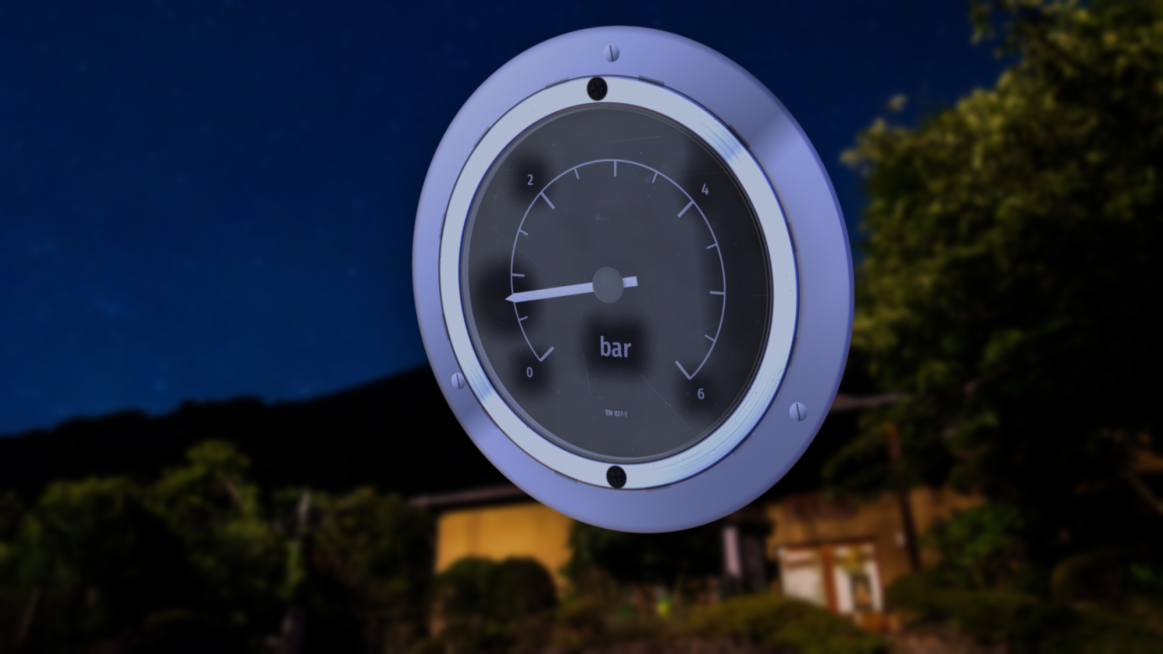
0.75 bar
